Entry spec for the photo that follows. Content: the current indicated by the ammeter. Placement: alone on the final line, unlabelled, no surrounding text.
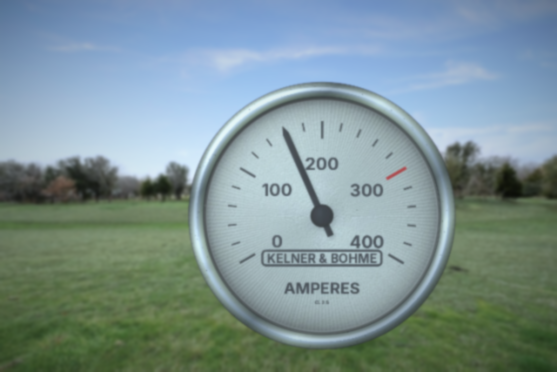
160 A
